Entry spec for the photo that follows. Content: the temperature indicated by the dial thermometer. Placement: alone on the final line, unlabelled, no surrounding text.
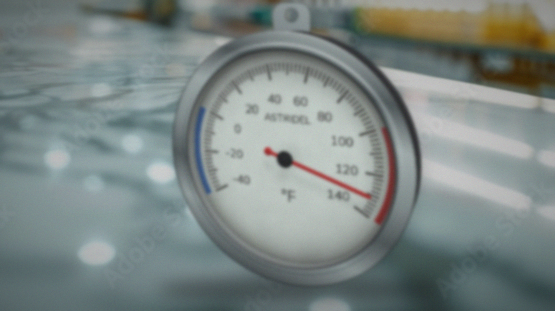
130 °F
